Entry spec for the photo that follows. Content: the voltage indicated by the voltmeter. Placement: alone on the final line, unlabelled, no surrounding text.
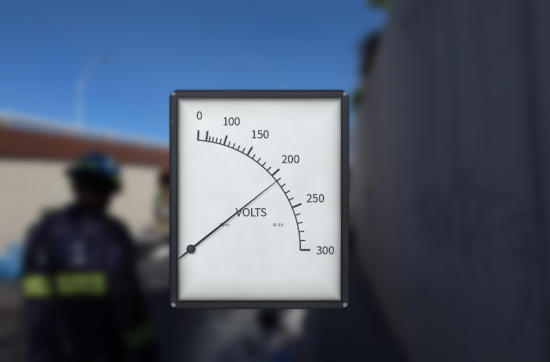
210 V
